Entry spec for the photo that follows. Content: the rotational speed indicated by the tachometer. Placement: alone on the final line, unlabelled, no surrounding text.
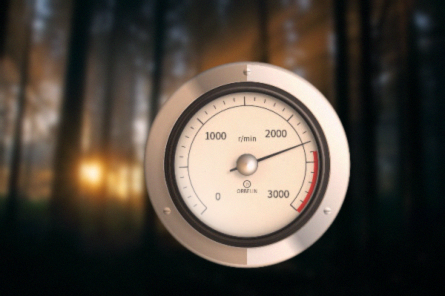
2300 rpm
